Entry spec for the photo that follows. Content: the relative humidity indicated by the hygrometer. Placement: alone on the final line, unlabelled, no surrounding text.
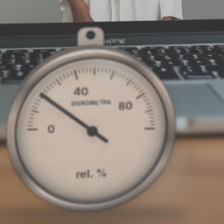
20 %
